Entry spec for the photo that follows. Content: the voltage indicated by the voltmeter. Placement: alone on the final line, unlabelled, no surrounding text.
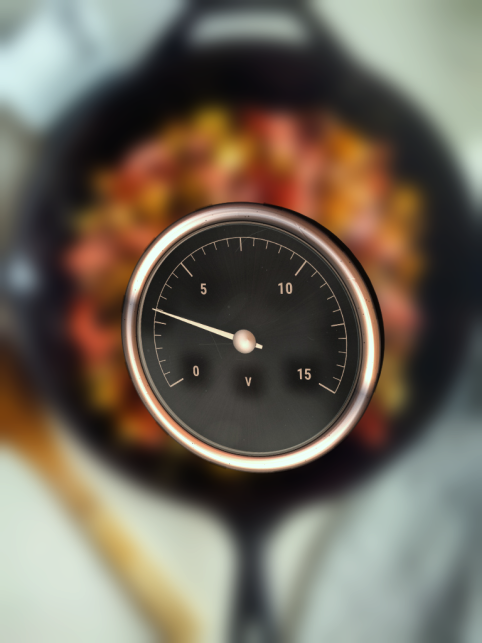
3 V
